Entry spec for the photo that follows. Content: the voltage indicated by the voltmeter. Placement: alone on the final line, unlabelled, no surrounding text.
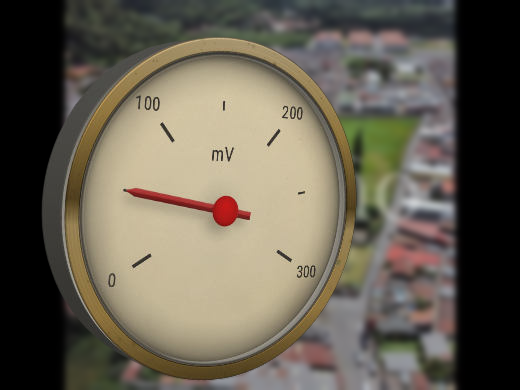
50 mV
